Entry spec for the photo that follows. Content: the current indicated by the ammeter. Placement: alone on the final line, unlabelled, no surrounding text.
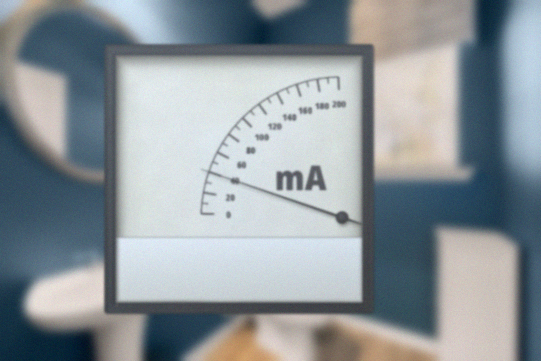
40 mA
